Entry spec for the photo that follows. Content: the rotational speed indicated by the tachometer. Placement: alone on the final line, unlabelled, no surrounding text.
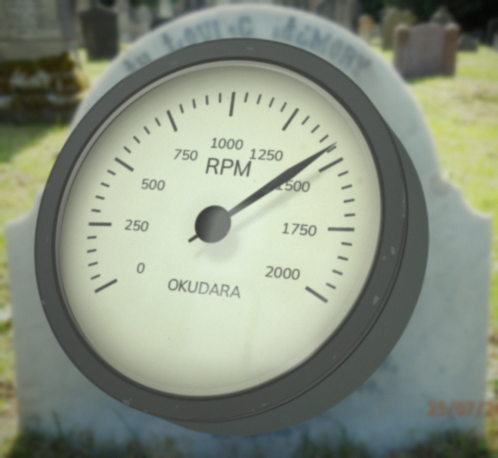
1450 rpm
